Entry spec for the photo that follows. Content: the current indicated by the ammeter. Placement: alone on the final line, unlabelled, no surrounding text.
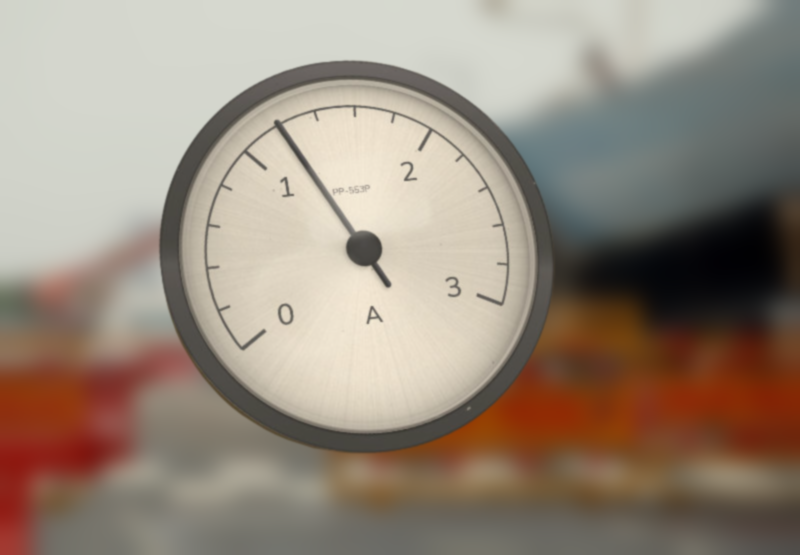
1.2 A
